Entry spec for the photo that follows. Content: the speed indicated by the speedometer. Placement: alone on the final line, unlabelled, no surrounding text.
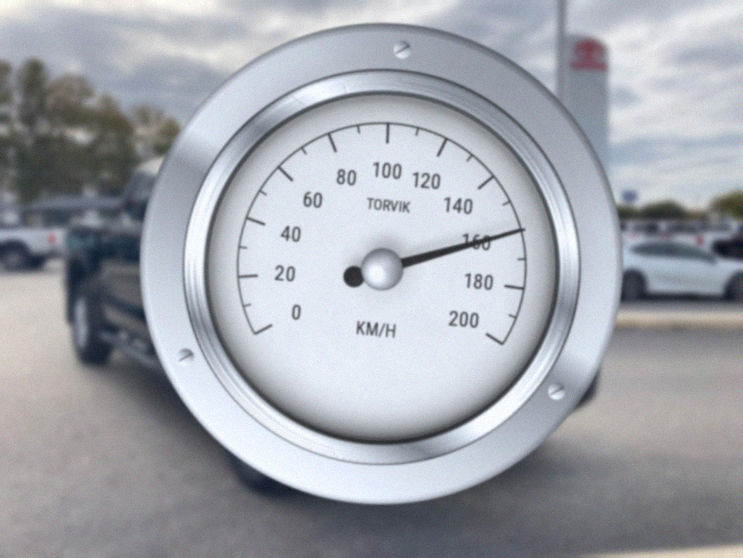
160 km/h
